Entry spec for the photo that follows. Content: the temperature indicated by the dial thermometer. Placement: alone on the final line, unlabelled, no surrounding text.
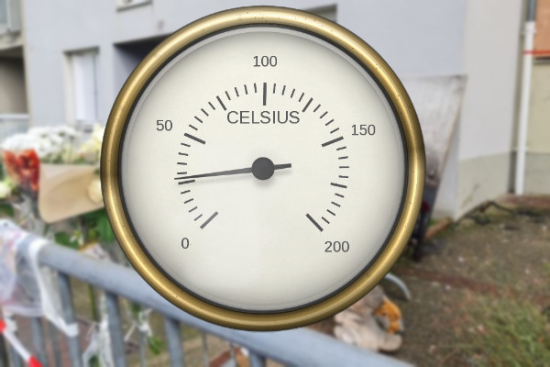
27.5 °C
